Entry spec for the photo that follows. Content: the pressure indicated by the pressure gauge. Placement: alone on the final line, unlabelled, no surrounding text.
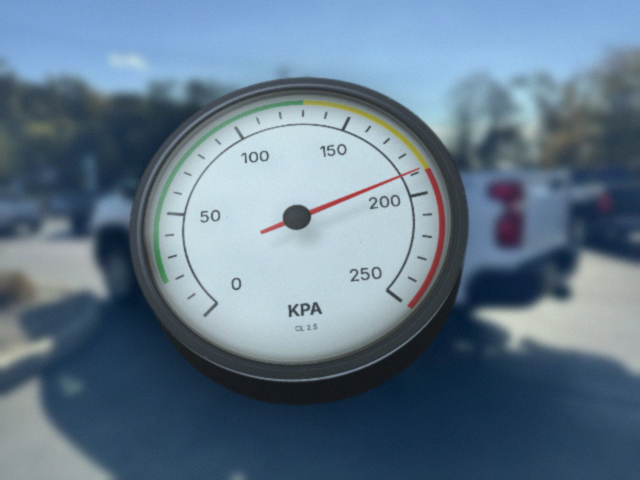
190 kPa
